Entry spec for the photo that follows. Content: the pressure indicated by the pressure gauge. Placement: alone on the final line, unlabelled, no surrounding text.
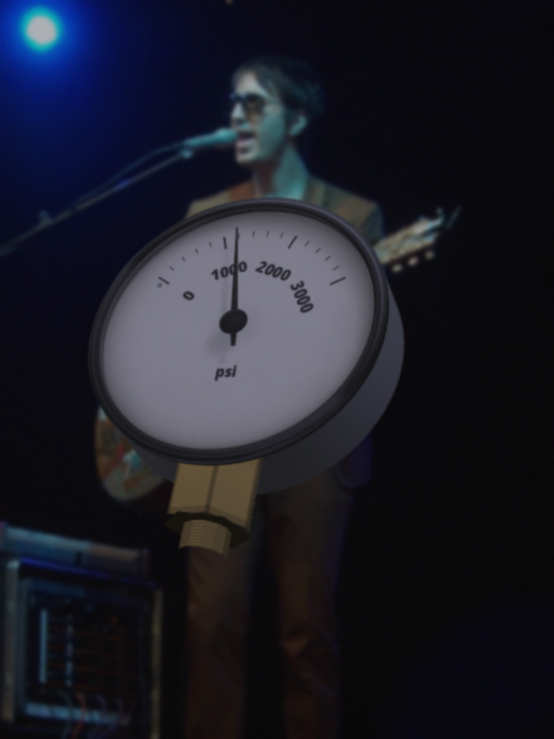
1200 psi
